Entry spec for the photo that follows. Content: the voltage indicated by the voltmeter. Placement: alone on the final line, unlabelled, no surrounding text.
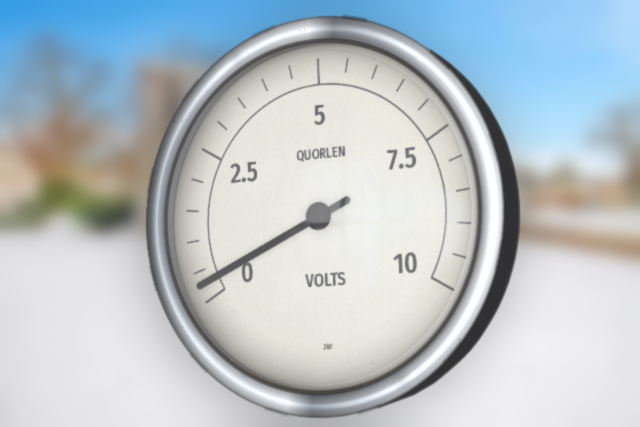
0.25 V
